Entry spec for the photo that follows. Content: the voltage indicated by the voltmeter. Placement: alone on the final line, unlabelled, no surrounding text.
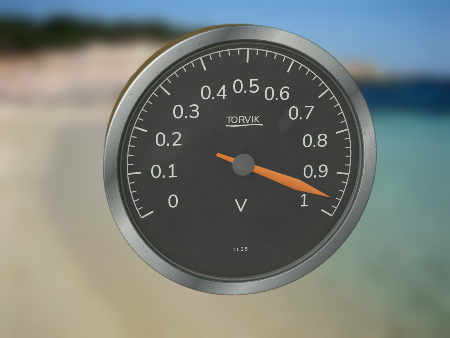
0.96 V
